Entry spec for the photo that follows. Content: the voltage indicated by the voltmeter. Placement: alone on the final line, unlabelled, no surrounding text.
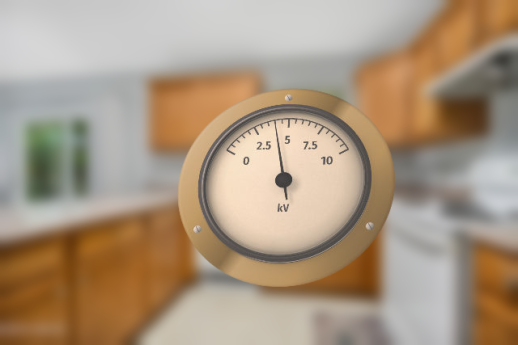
4 kV
